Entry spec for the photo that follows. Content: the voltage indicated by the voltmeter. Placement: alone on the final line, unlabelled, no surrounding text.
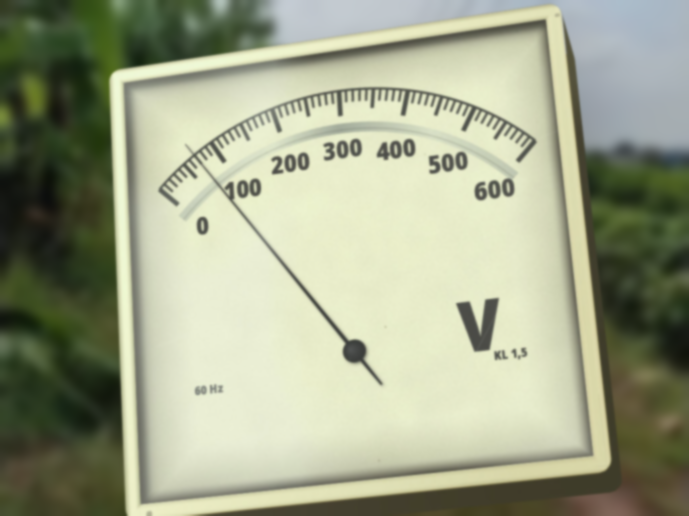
70 V
